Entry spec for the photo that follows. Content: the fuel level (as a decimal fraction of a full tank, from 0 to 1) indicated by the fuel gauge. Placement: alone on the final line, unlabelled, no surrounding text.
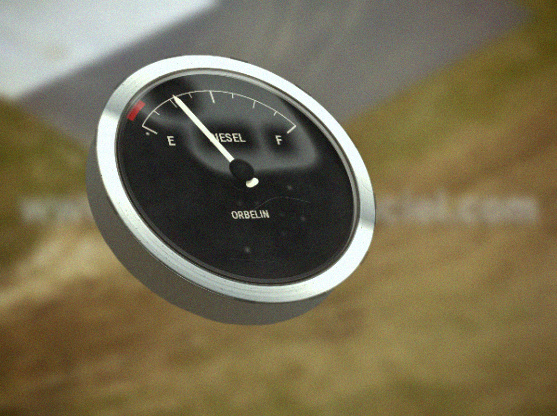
0.25
